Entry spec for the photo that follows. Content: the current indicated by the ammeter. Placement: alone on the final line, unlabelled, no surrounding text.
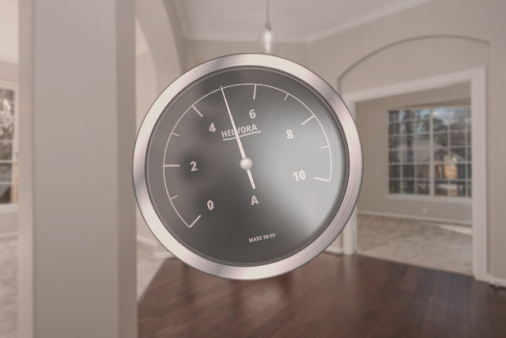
5 A
